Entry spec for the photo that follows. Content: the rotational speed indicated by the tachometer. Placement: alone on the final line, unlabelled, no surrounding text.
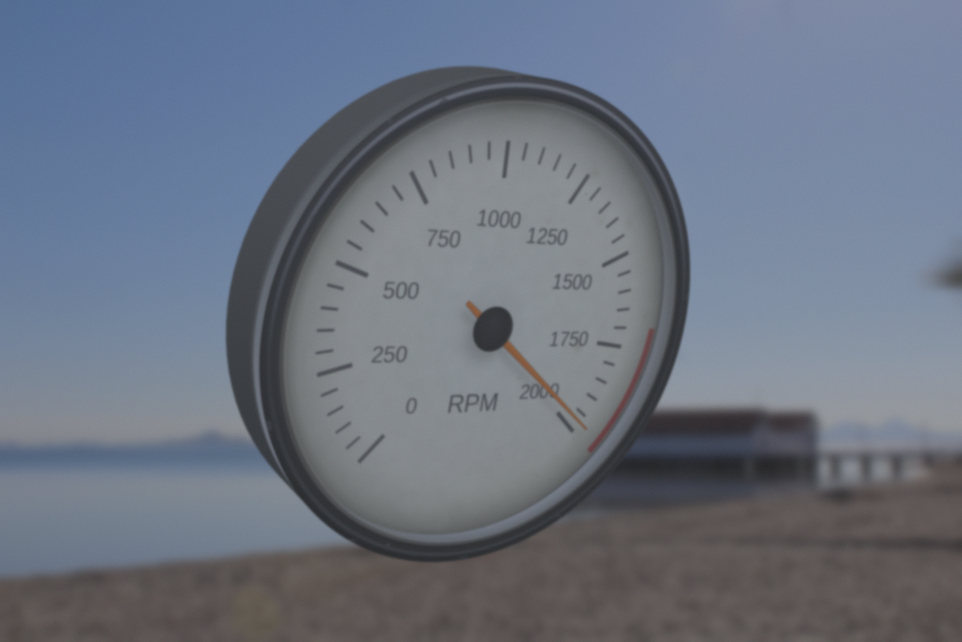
1975 rpm
